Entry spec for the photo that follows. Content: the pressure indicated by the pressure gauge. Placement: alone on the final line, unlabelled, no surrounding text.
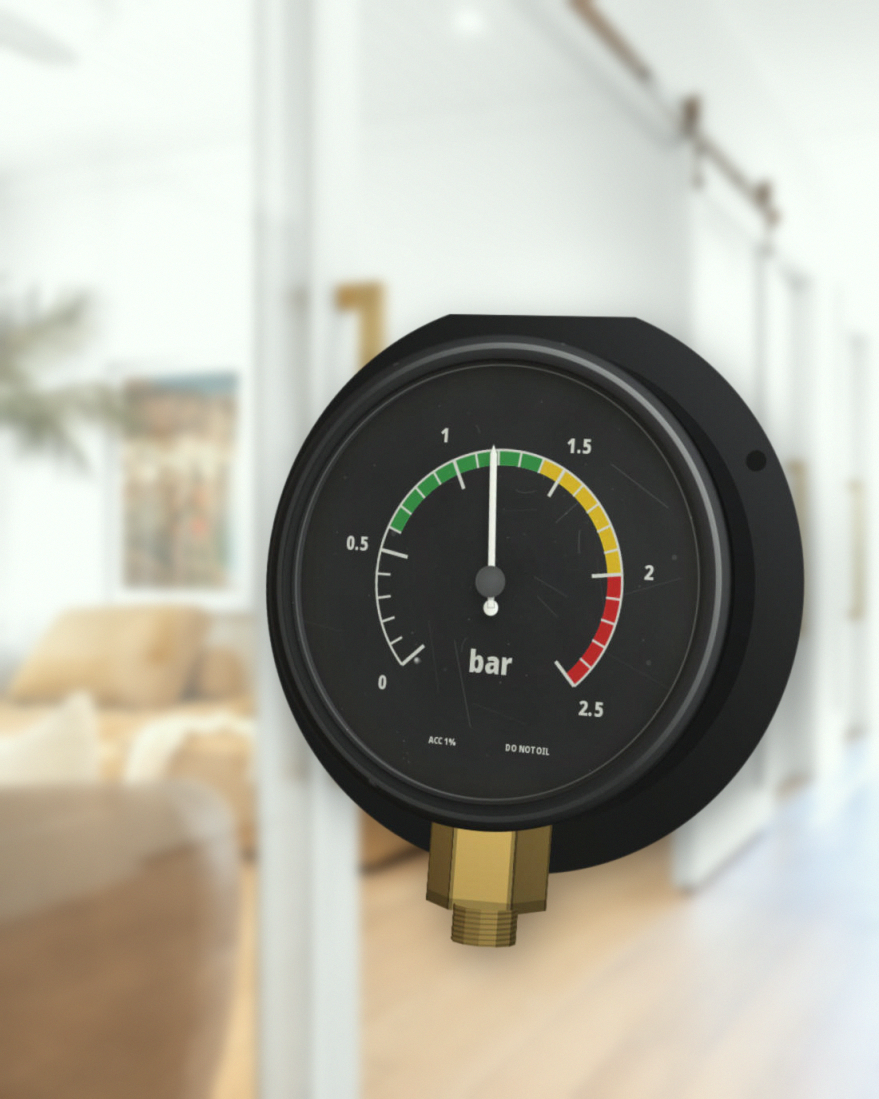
1.2 bar
